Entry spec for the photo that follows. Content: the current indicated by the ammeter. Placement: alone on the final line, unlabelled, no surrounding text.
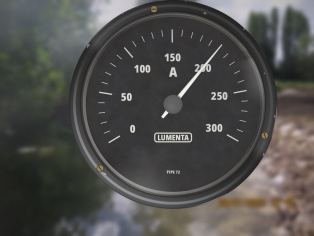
200 A
